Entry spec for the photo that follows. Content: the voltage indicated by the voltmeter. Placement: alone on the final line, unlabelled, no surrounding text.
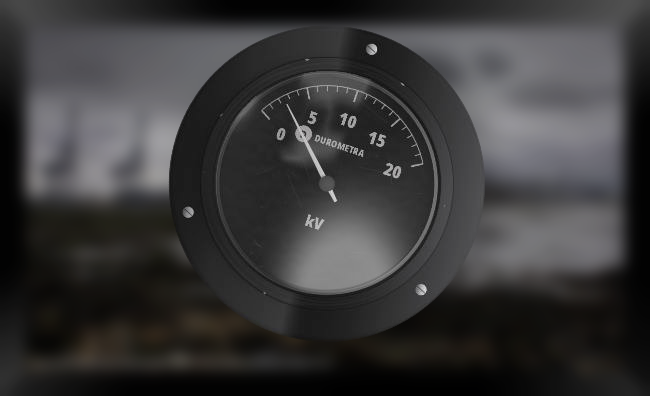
2.5 kV
